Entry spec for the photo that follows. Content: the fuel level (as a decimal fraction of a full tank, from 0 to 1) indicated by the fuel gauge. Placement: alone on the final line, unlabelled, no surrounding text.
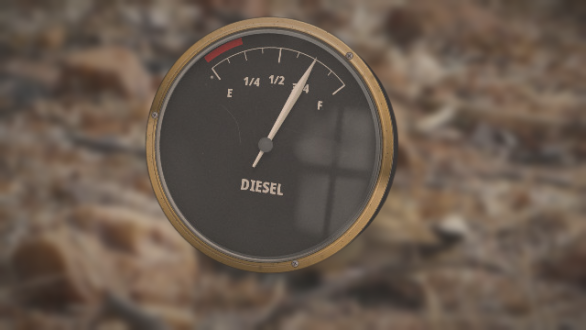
0.75
